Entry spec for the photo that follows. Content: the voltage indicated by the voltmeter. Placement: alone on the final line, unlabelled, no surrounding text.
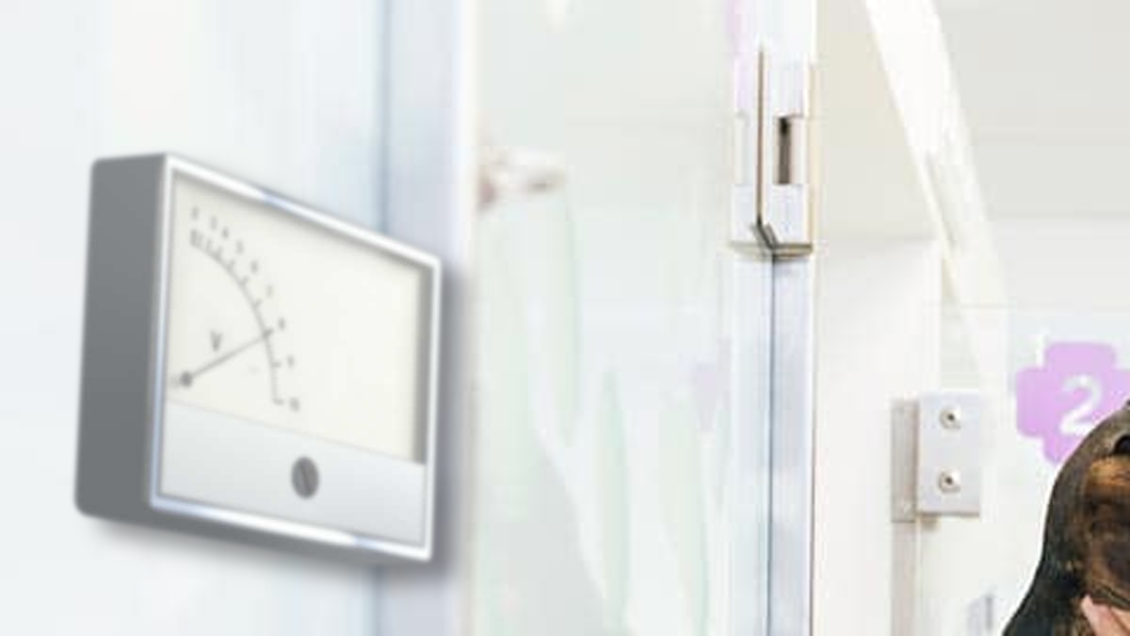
8 V
